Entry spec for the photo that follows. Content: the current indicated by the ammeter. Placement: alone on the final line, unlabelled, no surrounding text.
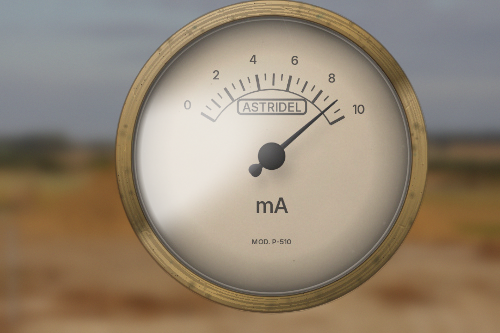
9 mA
